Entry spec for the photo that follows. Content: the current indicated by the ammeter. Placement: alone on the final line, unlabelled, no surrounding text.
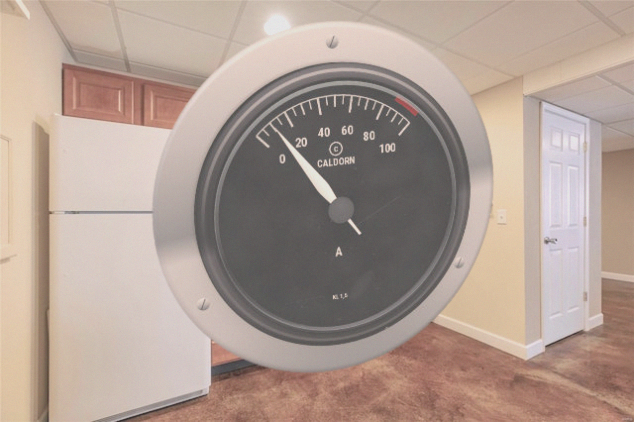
10 A
